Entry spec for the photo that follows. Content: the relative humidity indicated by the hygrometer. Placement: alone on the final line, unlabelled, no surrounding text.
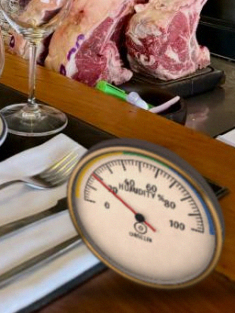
20 %
